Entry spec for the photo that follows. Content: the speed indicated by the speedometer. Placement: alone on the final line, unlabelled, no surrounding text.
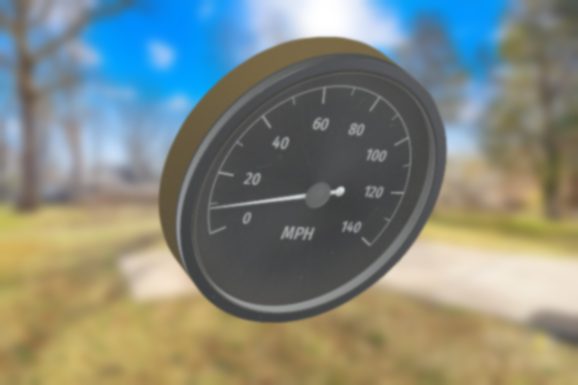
10 mph
